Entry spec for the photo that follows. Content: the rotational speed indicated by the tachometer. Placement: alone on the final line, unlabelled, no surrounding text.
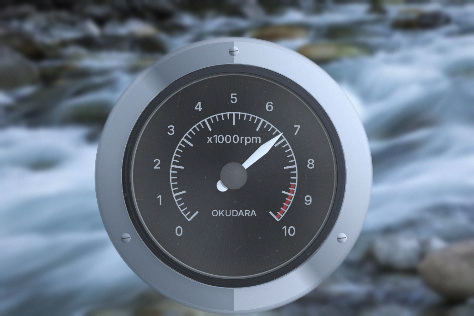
6800 rpm
